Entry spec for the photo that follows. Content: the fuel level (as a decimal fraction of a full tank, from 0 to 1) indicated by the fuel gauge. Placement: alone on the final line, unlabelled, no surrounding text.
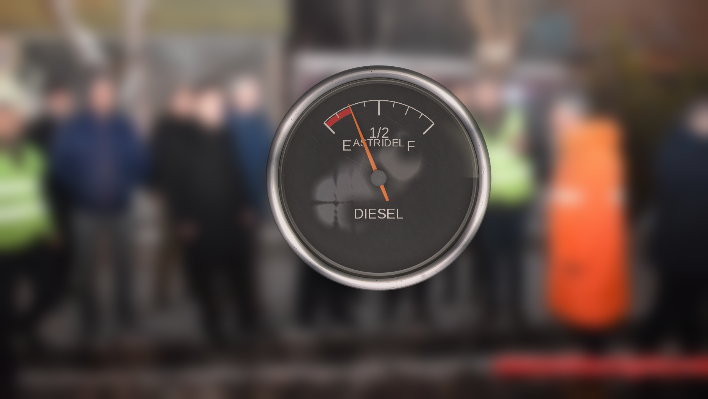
0.25
